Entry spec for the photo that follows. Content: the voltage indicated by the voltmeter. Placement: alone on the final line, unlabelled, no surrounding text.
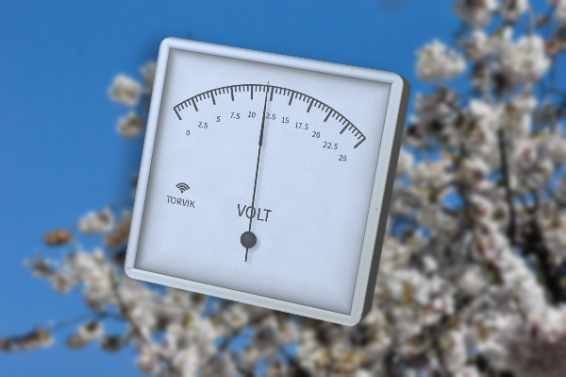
12 V
